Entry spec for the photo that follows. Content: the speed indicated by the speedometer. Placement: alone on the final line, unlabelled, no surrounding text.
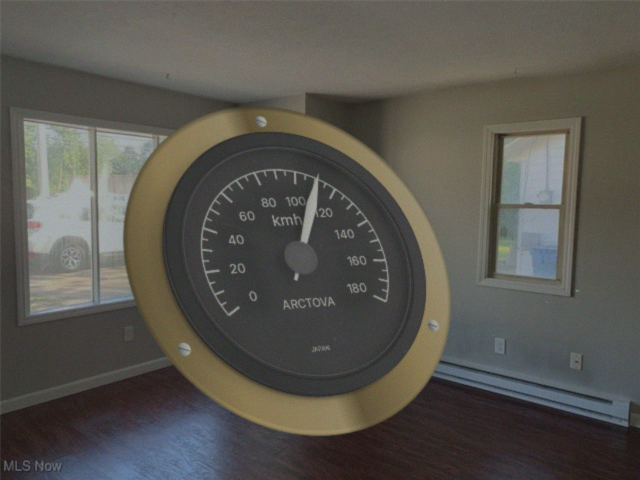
110 km/h
